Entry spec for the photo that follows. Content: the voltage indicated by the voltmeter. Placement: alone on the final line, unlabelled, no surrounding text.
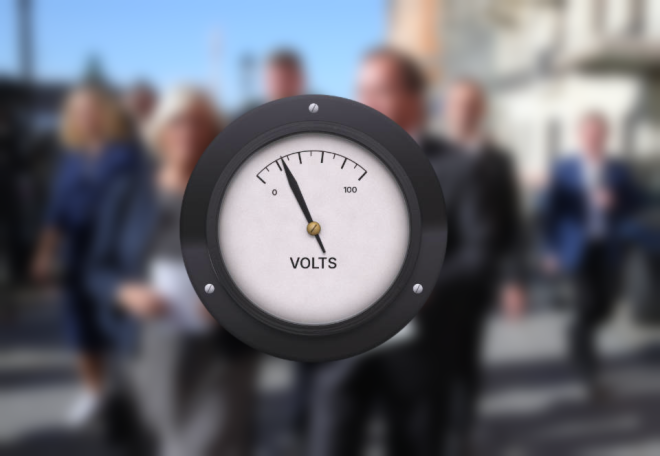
25 V
